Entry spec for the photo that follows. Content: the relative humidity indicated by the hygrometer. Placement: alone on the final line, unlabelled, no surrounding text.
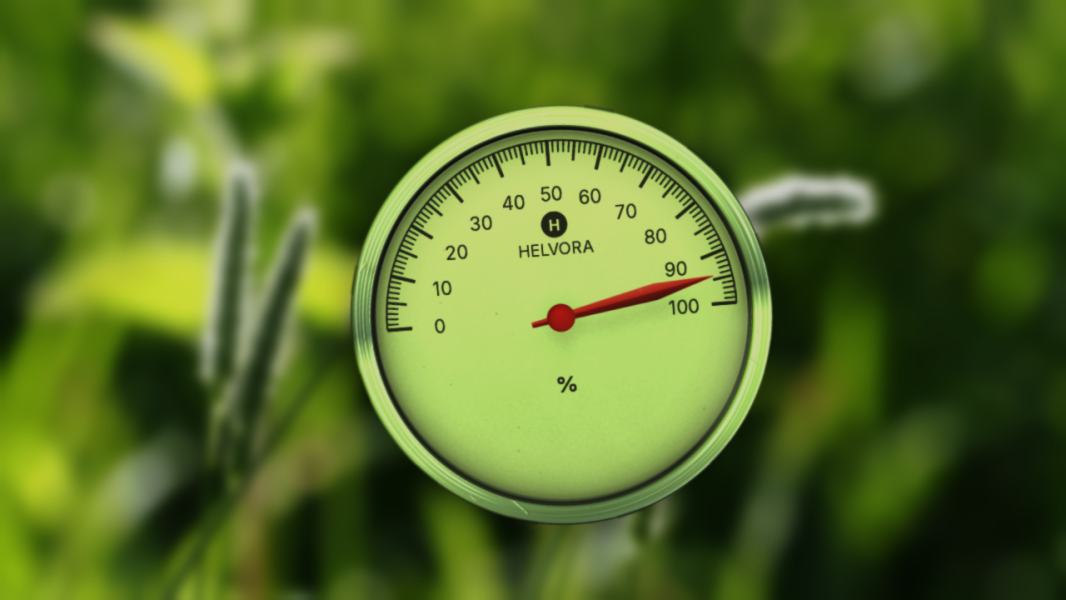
94 %
